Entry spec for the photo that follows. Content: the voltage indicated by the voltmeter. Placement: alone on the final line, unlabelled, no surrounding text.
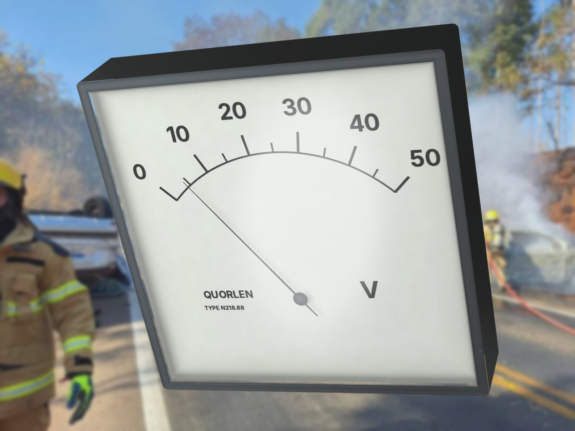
5 V
